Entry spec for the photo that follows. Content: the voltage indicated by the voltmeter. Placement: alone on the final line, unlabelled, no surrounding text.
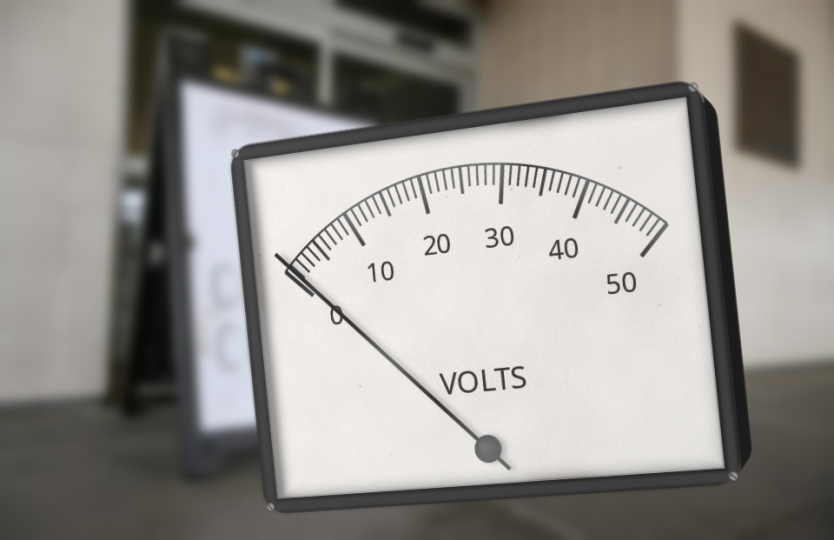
1 V
